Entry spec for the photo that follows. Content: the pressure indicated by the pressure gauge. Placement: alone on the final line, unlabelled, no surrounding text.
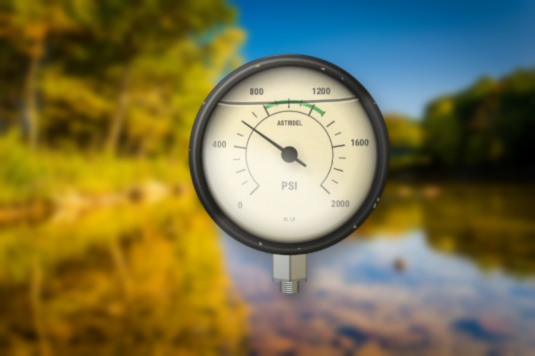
600 psi
